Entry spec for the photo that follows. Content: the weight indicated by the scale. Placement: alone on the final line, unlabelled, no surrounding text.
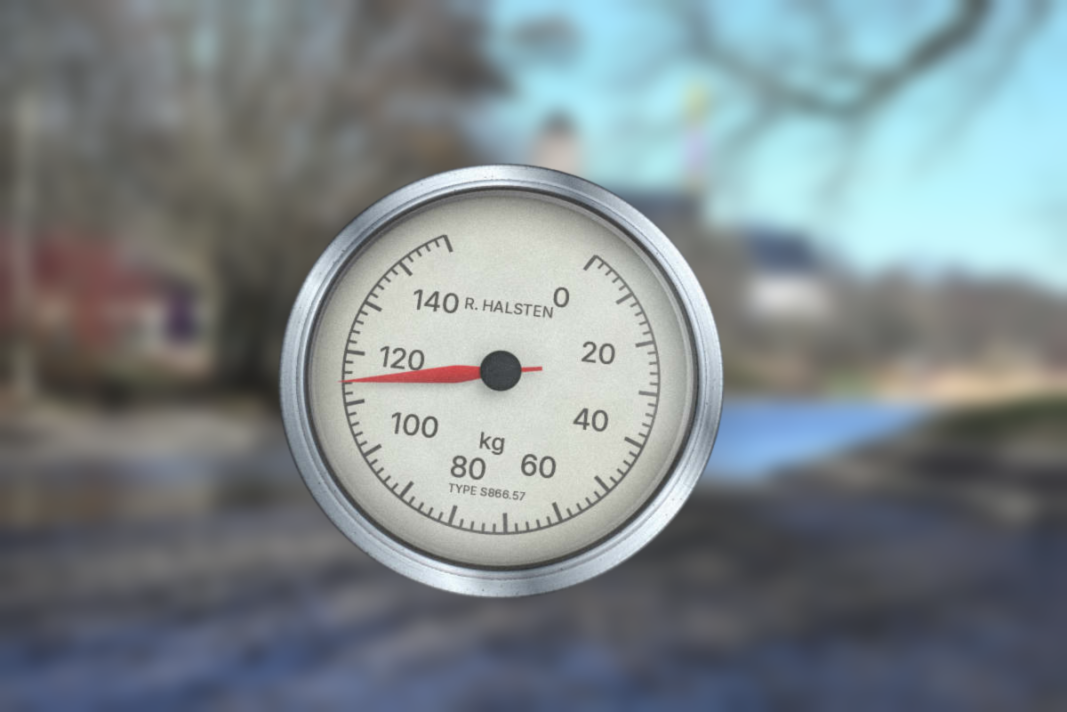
114 kg
